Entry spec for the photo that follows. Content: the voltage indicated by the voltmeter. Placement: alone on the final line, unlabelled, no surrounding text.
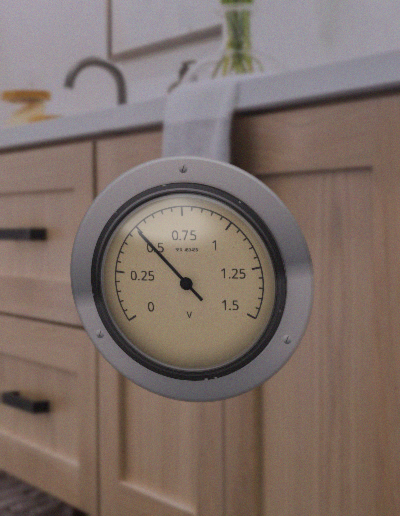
0.5 V
